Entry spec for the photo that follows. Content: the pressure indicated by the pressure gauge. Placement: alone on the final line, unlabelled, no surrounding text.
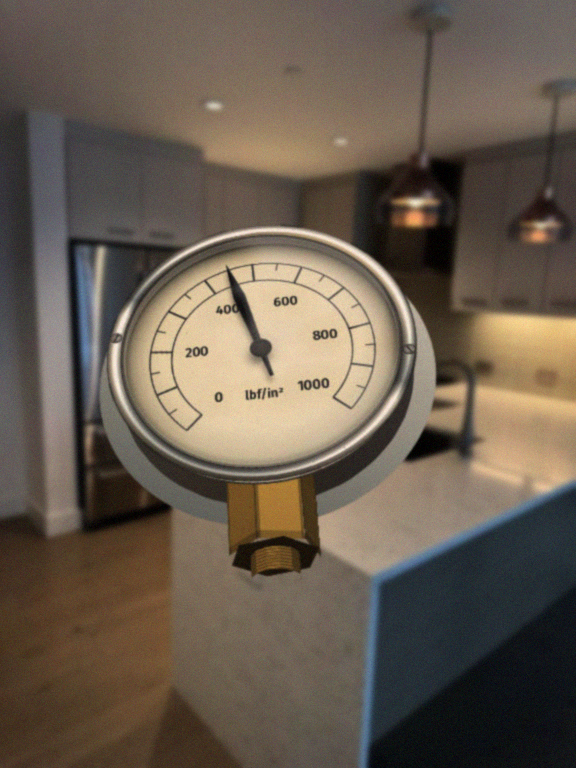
450 psi
